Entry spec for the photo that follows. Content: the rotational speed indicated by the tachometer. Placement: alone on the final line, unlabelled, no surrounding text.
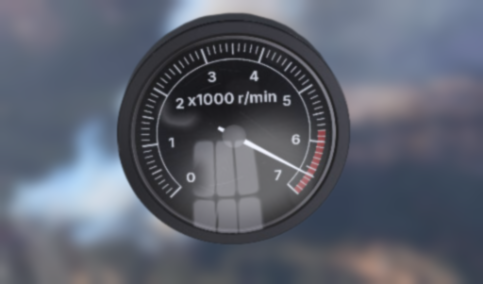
6600 rpm
